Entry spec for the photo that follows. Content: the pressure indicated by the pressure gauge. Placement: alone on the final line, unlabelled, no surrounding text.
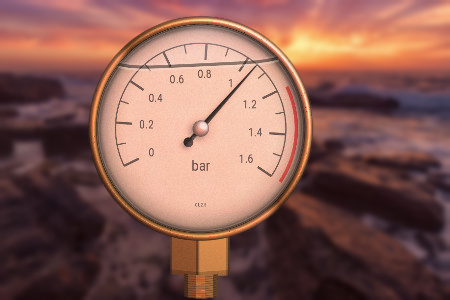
1.05 bar
